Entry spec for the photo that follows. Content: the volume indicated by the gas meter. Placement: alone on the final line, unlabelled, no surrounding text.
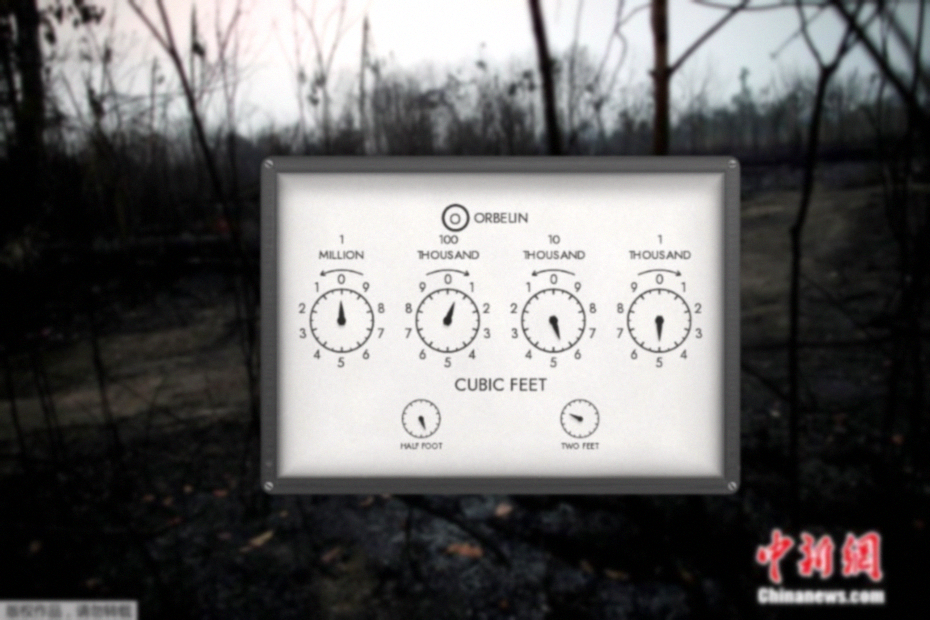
5500 ft³
